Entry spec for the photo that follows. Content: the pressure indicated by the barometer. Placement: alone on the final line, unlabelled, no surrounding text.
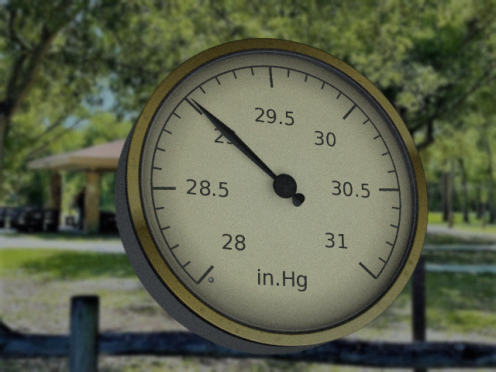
29 inHg
